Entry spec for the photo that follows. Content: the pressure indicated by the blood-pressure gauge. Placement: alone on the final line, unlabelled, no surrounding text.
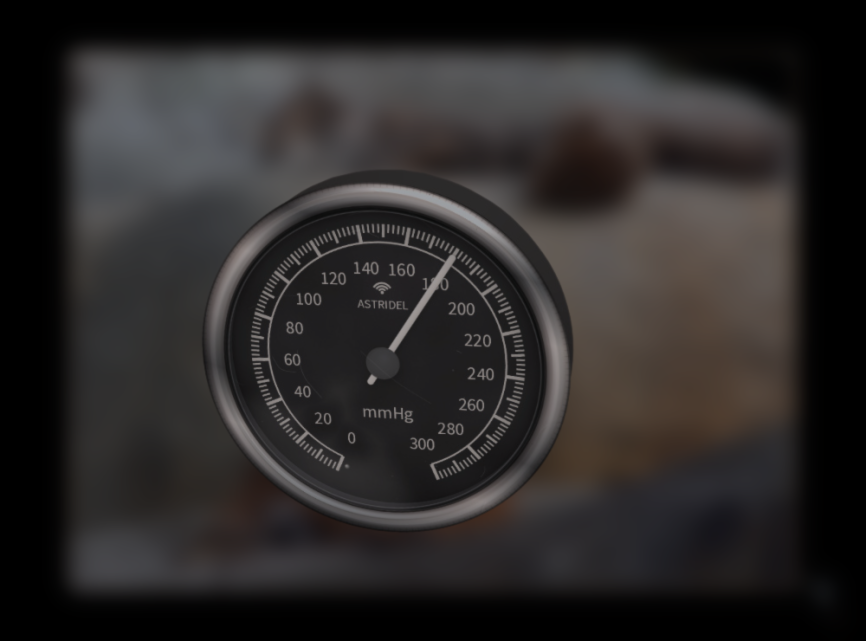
180 mmHg
